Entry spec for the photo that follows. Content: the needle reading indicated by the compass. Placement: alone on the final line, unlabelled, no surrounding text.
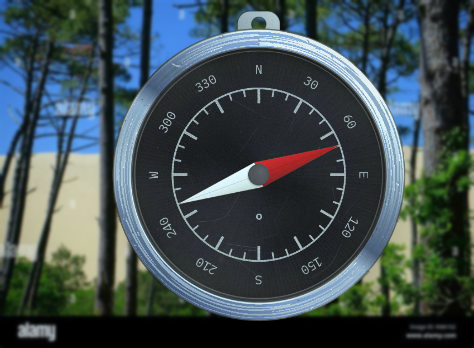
70 °
